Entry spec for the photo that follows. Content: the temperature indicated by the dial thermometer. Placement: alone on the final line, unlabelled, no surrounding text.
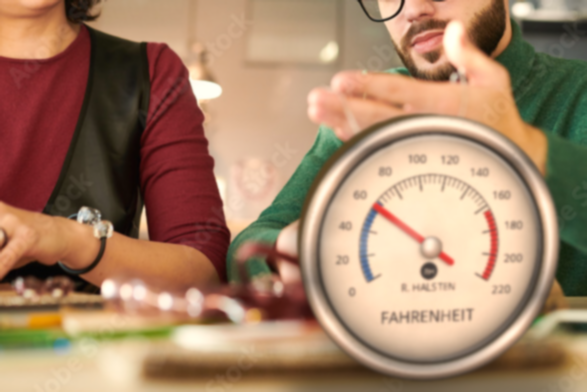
60 °F
